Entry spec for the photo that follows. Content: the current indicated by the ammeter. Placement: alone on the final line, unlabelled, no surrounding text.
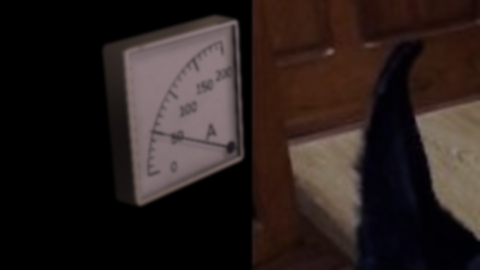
50 A
